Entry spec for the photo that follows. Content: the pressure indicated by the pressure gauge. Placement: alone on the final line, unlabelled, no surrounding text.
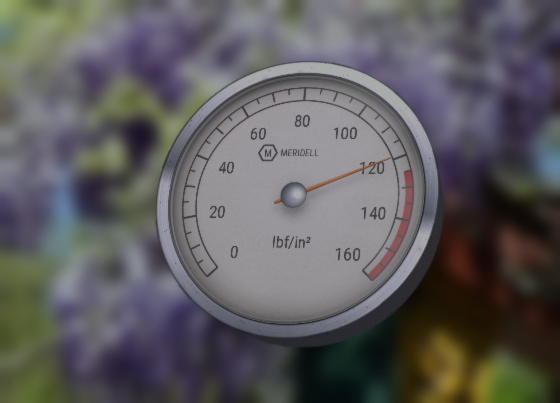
120 psi
